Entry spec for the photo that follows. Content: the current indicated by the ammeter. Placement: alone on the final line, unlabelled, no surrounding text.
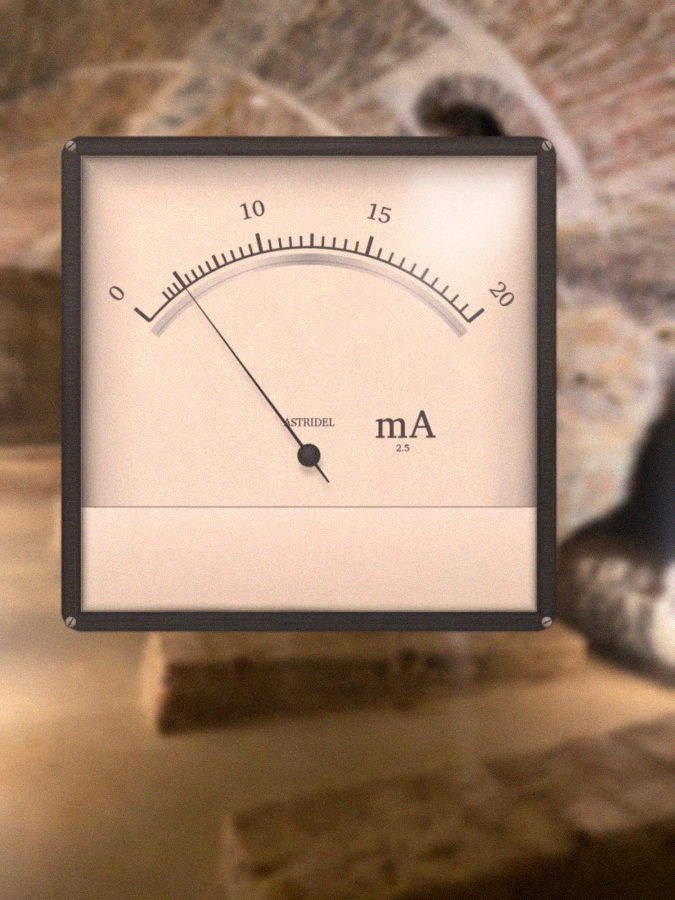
5 mA
